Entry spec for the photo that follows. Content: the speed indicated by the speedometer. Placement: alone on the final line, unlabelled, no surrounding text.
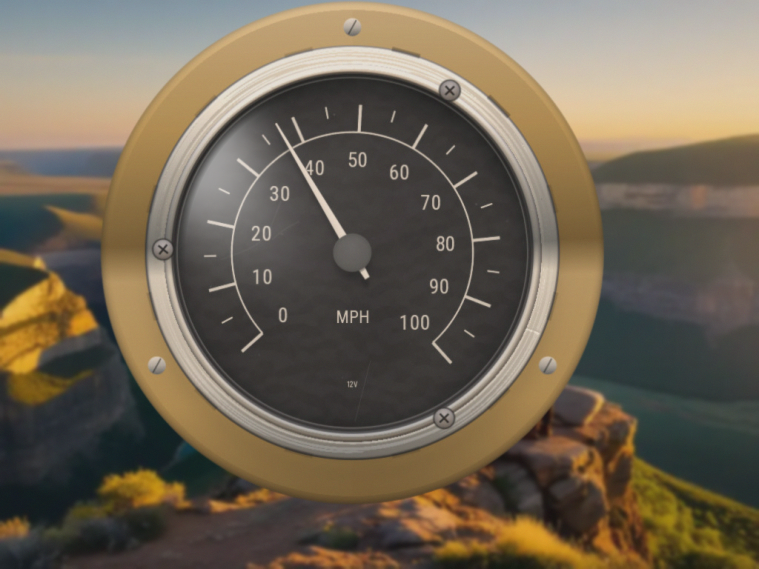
37.5 mph
